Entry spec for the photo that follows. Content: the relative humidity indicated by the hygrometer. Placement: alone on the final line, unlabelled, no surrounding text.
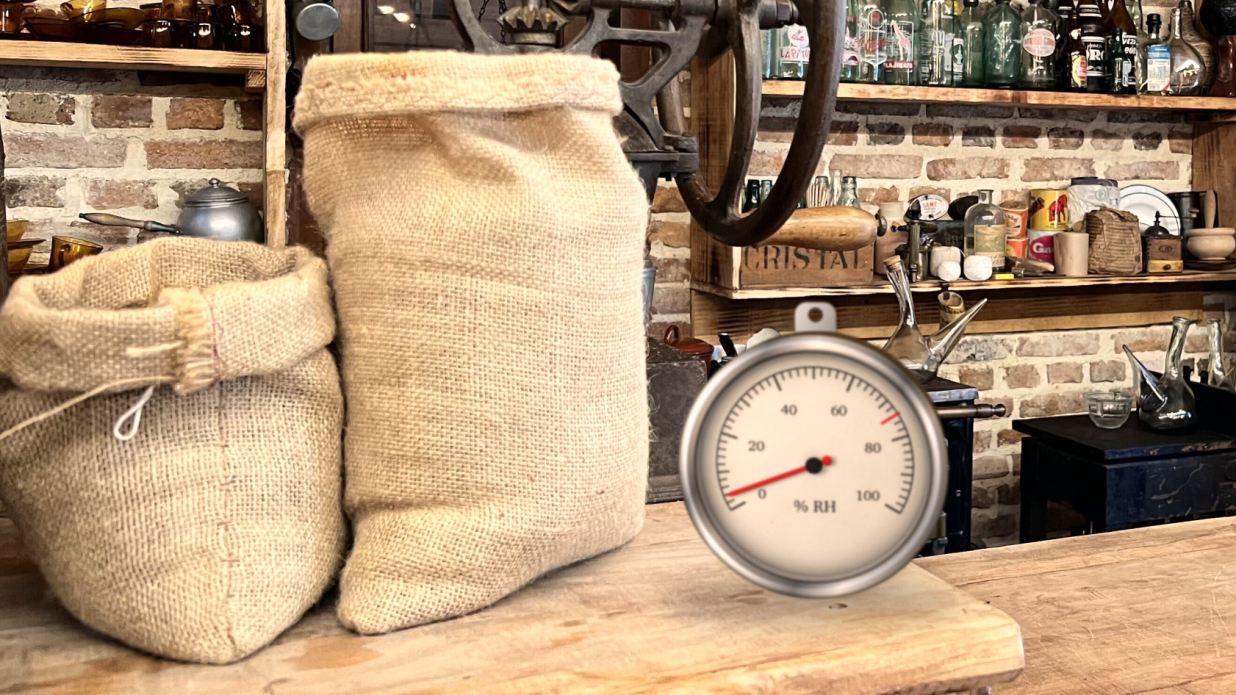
4 %
